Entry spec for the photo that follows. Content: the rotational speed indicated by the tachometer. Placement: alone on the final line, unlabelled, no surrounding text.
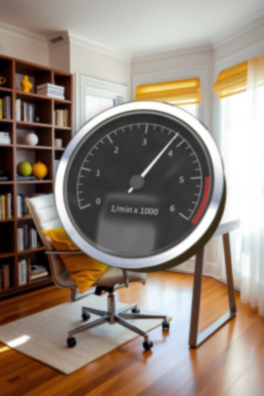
3800 rpm
